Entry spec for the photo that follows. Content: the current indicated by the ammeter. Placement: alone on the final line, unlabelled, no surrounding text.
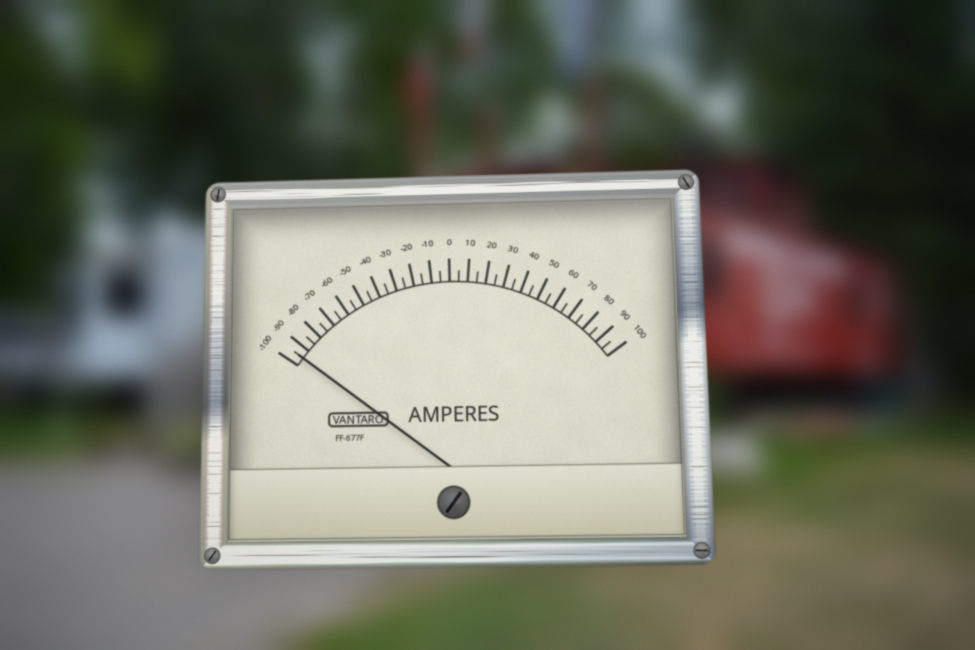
-95 A
